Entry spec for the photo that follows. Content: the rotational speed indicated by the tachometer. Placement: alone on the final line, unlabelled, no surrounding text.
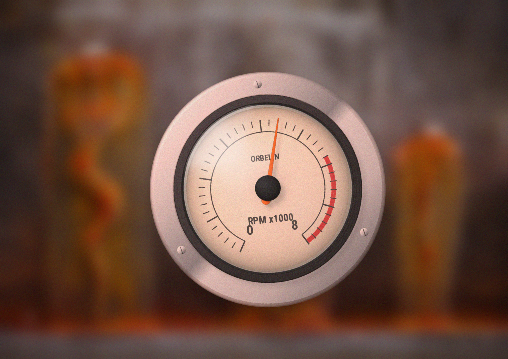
4400 rpm
